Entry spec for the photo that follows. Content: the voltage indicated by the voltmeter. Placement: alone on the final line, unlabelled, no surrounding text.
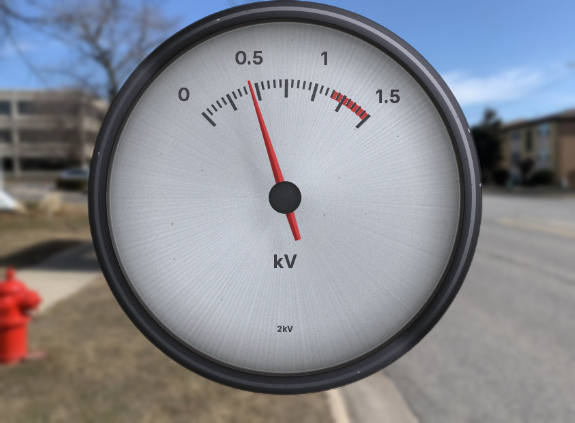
0.45 kV
